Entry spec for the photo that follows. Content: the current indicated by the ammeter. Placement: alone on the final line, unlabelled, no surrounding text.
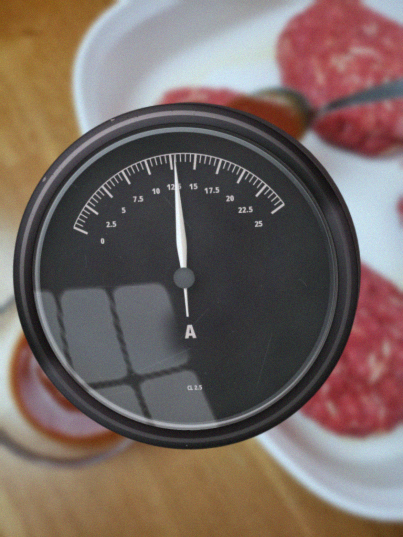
13 A
